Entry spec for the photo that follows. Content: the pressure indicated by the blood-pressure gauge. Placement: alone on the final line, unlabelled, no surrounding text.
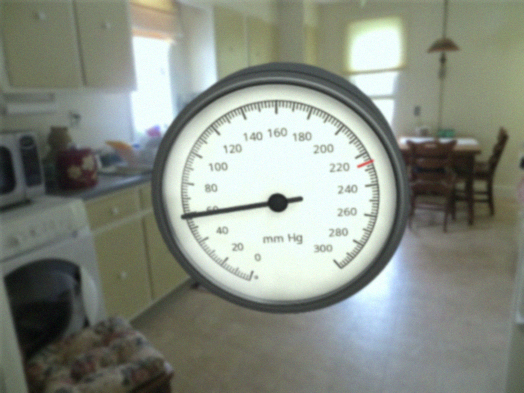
60 mmHg
